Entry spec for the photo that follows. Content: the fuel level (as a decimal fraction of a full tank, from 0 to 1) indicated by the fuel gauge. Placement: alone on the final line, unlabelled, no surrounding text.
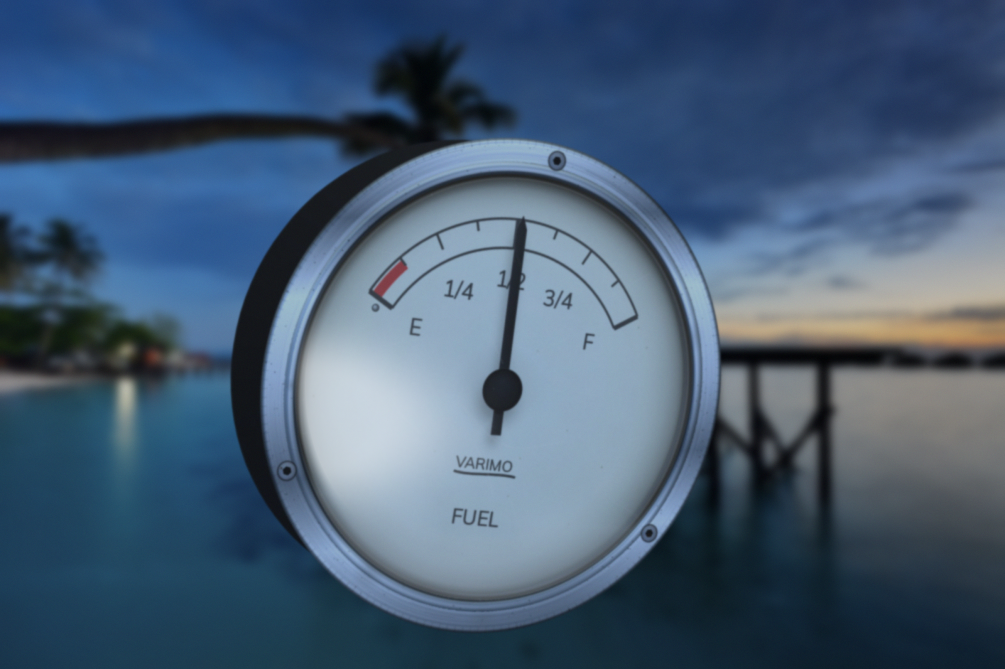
0.5
